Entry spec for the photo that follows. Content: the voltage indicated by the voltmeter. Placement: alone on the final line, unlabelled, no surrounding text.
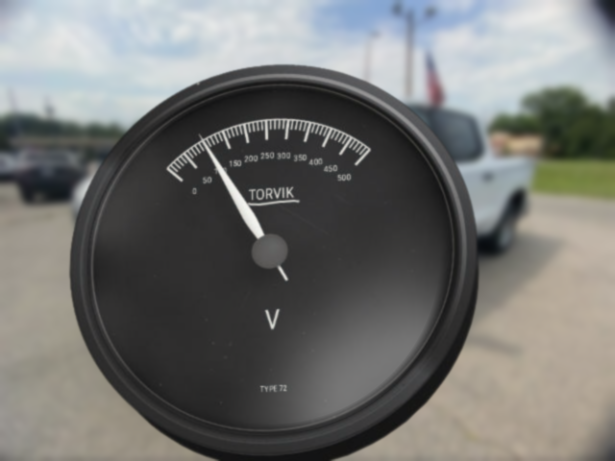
100 V
